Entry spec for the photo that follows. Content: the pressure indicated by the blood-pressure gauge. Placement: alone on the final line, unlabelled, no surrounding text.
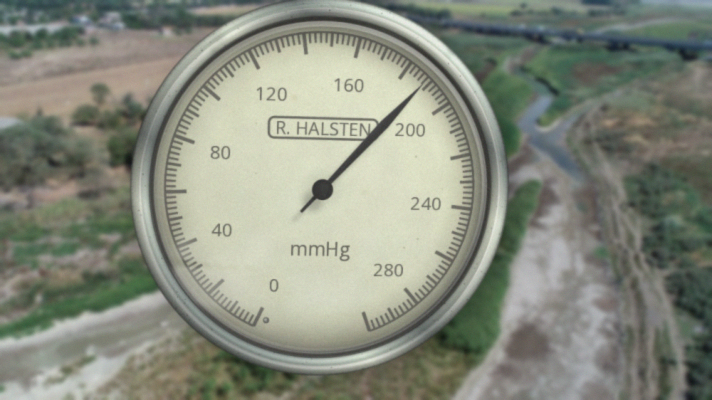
188 mmHg
